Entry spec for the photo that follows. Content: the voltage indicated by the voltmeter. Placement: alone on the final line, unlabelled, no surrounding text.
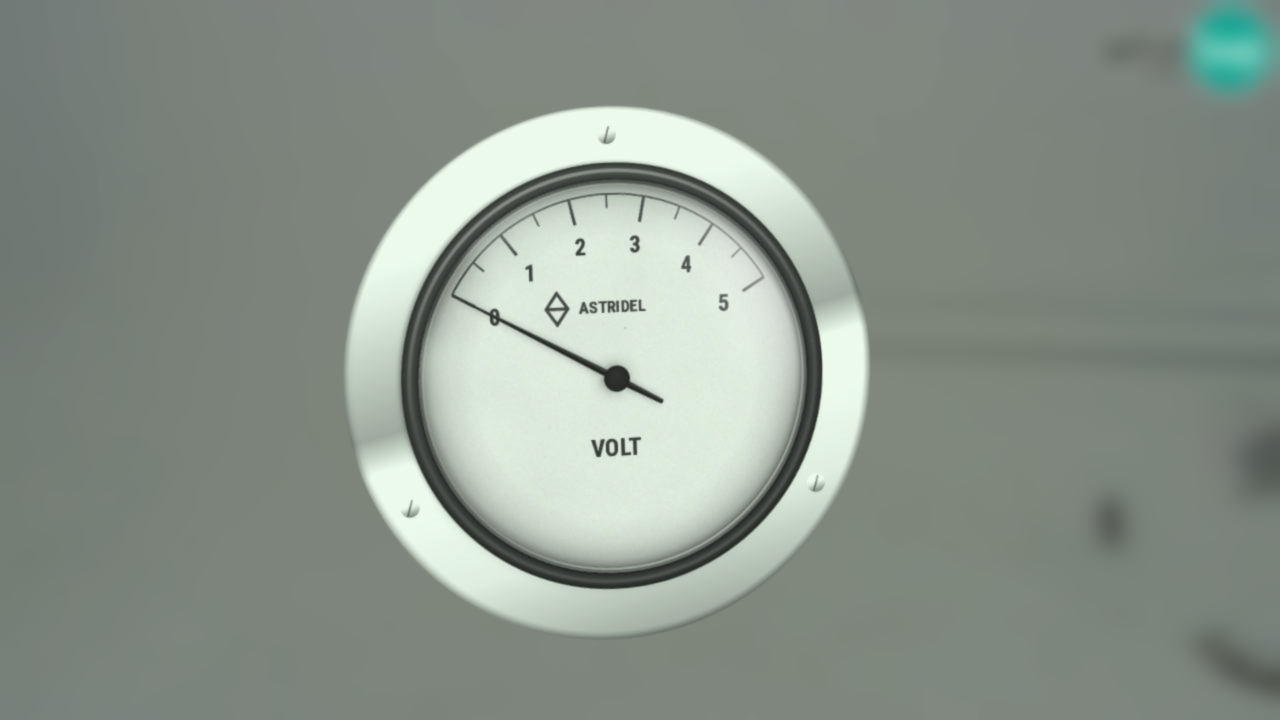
0 V
